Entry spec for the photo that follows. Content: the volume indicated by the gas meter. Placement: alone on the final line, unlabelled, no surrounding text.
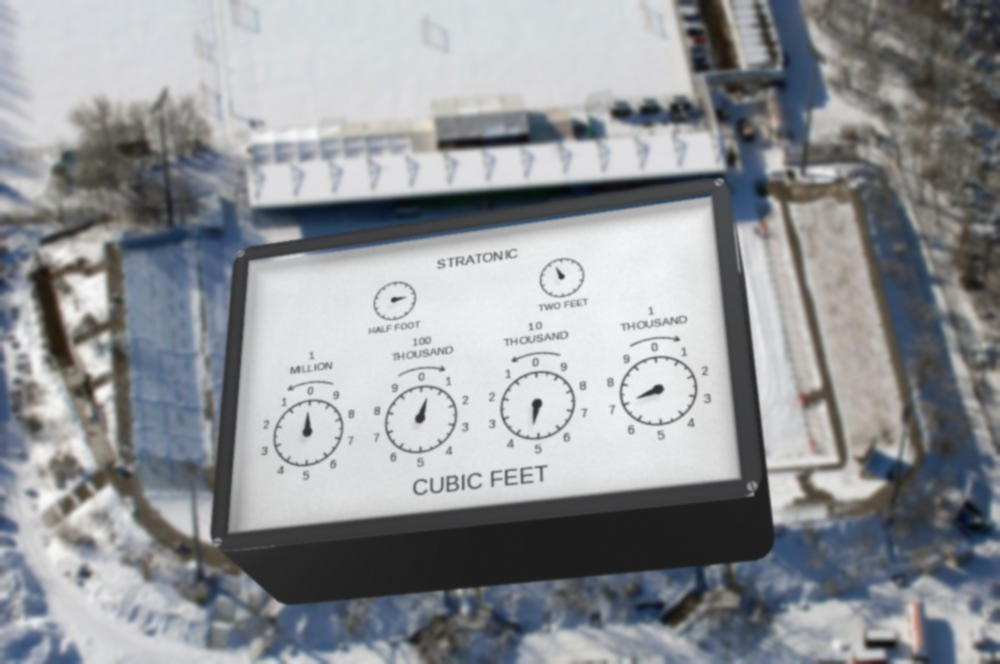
4700 ft³
